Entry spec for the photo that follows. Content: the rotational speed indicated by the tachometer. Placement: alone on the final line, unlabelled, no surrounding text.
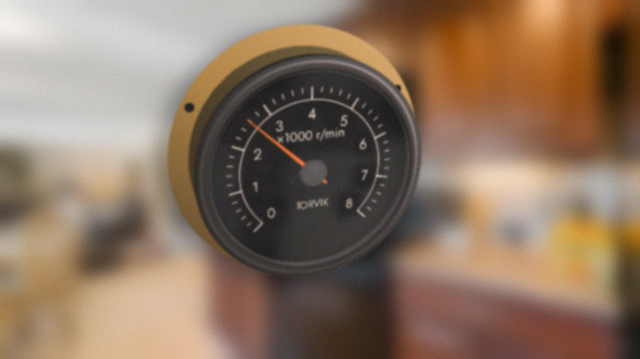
2600 rpm
